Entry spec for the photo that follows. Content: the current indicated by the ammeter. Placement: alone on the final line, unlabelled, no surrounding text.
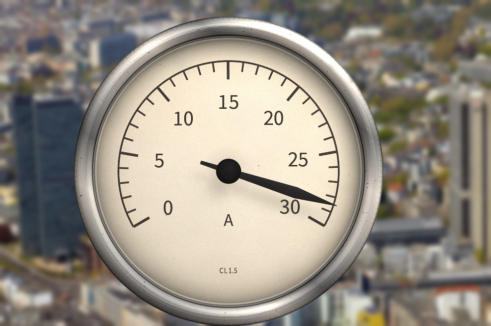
28.5 A
